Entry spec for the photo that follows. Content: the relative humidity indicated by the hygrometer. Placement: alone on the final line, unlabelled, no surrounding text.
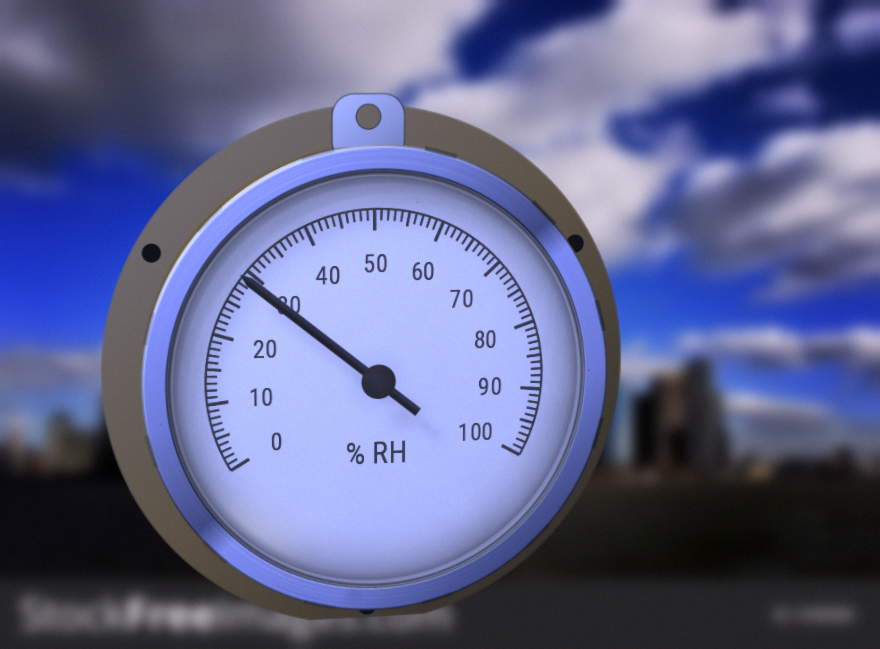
29 %
